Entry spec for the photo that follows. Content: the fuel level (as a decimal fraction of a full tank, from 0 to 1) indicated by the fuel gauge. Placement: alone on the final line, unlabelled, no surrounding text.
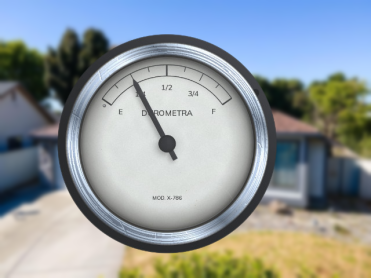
0.25
